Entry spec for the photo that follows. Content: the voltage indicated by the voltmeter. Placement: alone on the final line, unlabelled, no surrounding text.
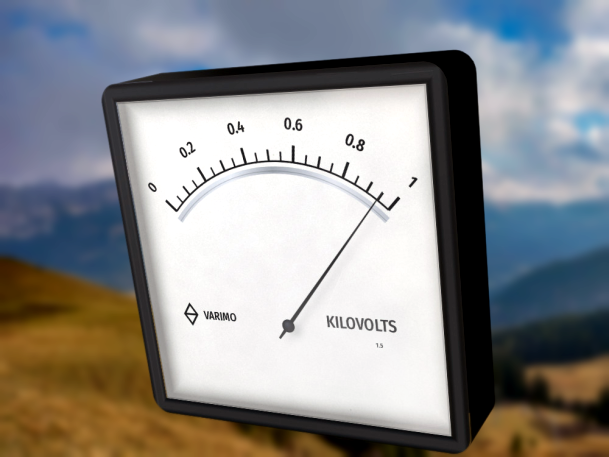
0.95 kV
